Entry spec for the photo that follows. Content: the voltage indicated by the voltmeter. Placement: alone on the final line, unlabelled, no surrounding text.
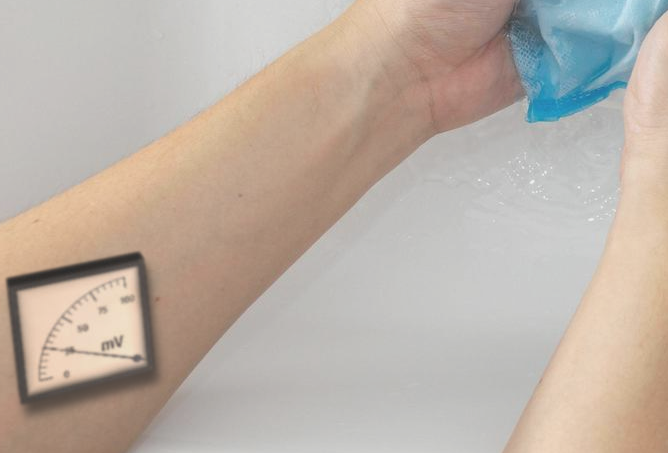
25 mV
